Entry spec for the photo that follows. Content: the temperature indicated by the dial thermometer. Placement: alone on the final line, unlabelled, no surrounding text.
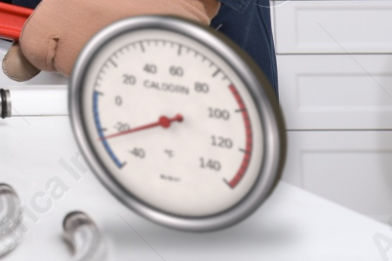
-24 °F
